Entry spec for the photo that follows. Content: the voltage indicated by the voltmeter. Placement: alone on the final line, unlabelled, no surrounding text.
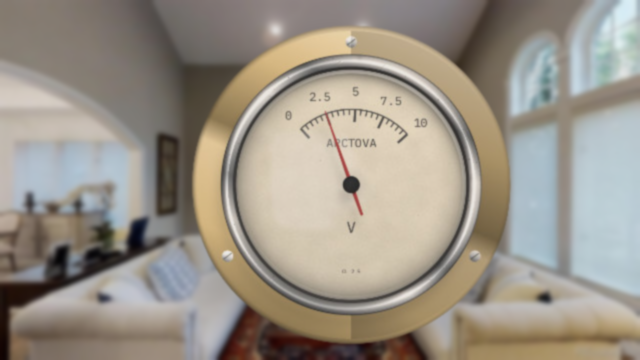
2.5 V
